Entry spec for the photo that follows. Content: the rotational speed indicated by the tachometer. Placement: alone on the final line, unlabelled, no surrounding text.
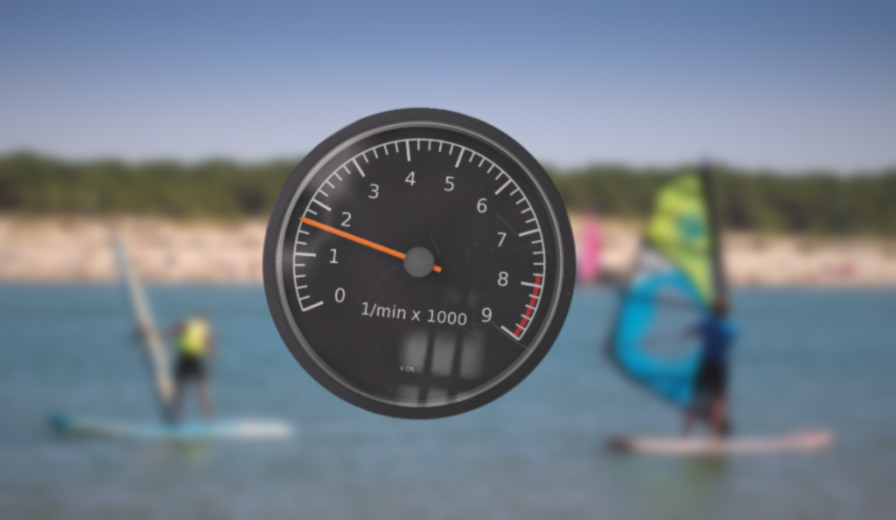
1600 rpm
